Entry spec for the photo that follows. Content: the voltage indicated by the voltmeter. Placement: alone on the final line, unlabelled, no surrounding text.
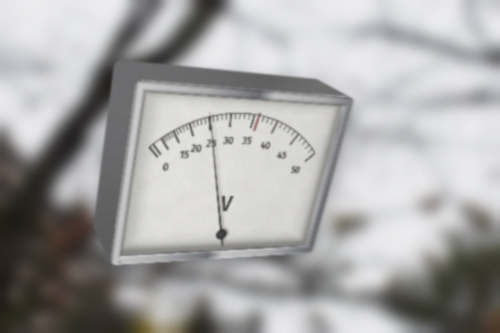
25 V
